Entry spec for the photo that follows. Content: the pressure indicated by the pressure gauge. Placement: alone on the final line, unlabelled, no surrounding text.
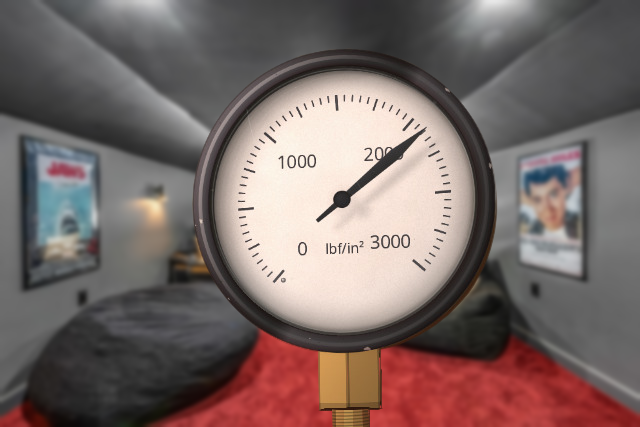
2100 psi
